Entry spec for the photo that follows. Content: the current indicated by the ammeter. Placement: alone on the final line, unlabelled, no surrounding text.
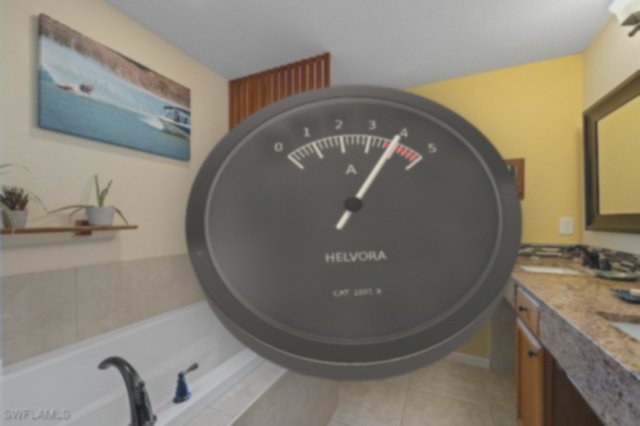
4 A
